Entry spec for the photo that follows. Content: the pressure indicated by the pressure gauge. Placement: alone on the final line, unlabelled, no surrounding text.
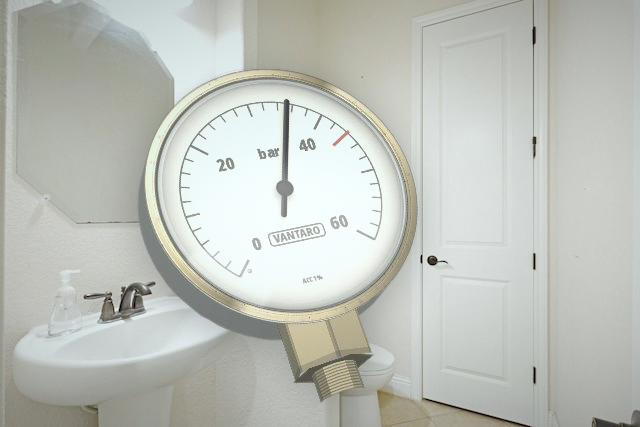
35 bar
